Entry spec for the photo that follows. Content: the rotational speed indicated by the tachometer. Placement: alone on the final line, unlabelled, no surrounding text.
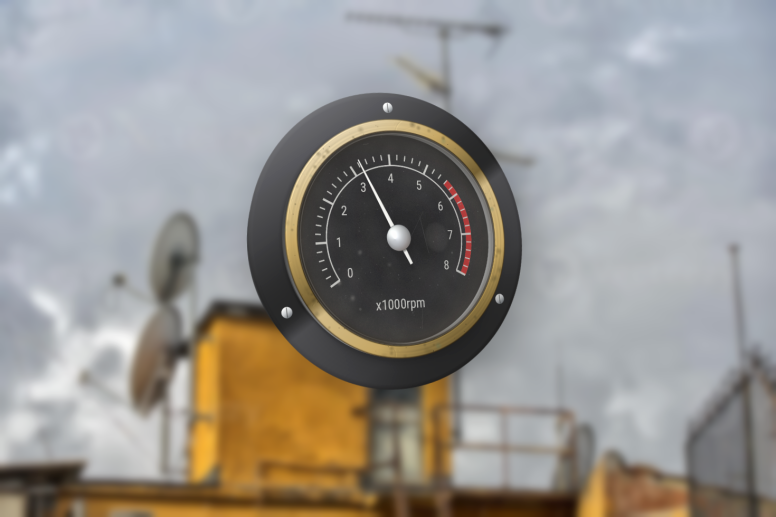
3200 rpm
